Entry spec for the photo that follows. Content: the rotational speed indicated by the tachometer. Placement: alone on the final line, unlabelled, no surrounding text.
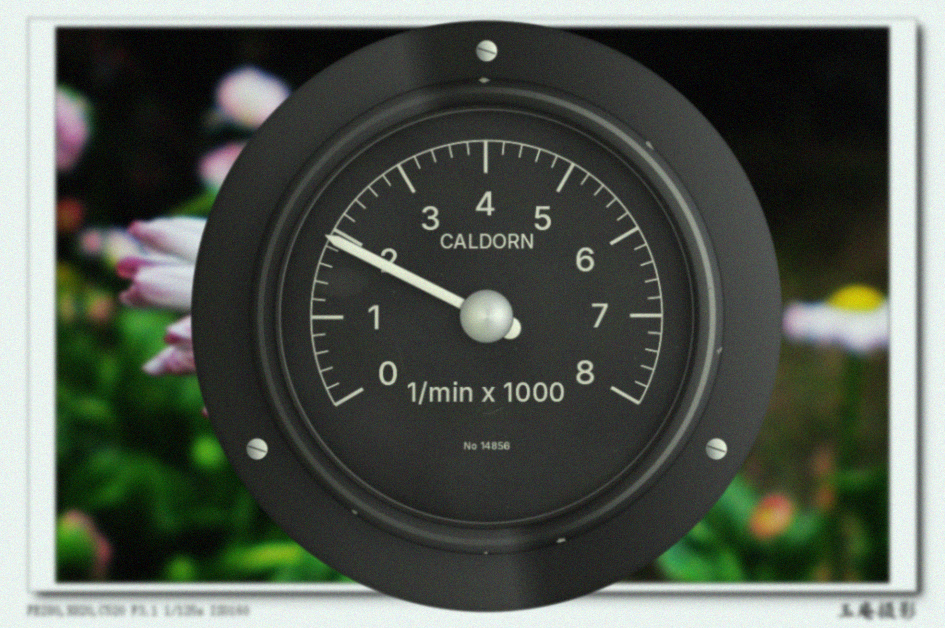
1900 rpm
